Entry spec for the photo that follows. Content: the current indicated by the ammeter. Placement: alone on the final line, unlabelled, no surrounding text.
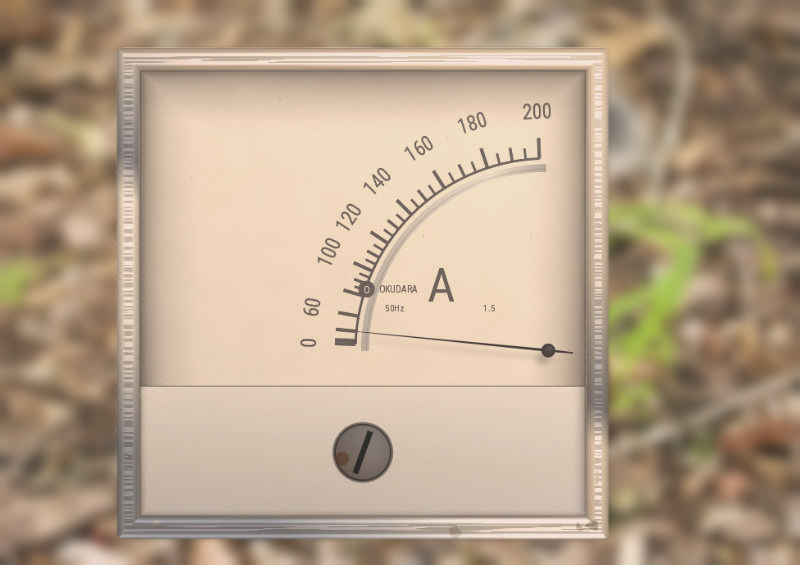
40 A
